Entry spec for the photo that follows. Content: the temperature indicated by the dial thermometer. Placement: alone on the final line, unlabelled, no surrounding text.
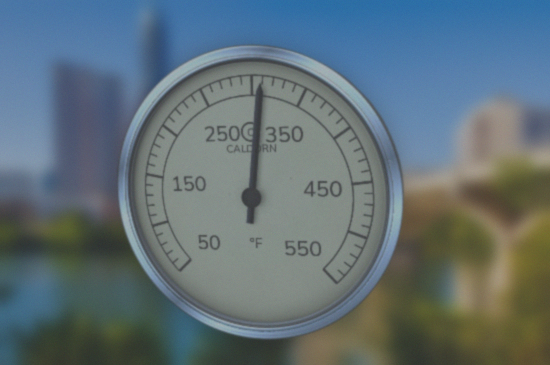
310 °F
